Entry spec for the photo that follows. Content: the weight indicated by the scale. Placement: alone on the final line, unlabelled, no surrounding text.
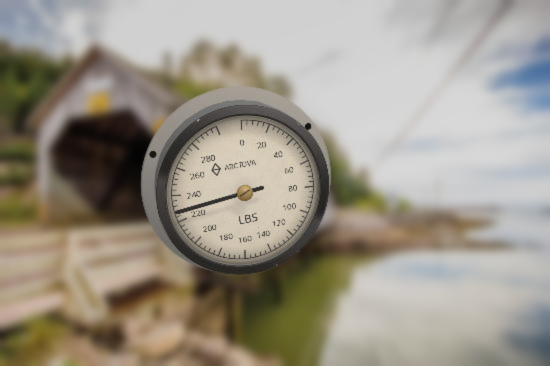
228 lb
